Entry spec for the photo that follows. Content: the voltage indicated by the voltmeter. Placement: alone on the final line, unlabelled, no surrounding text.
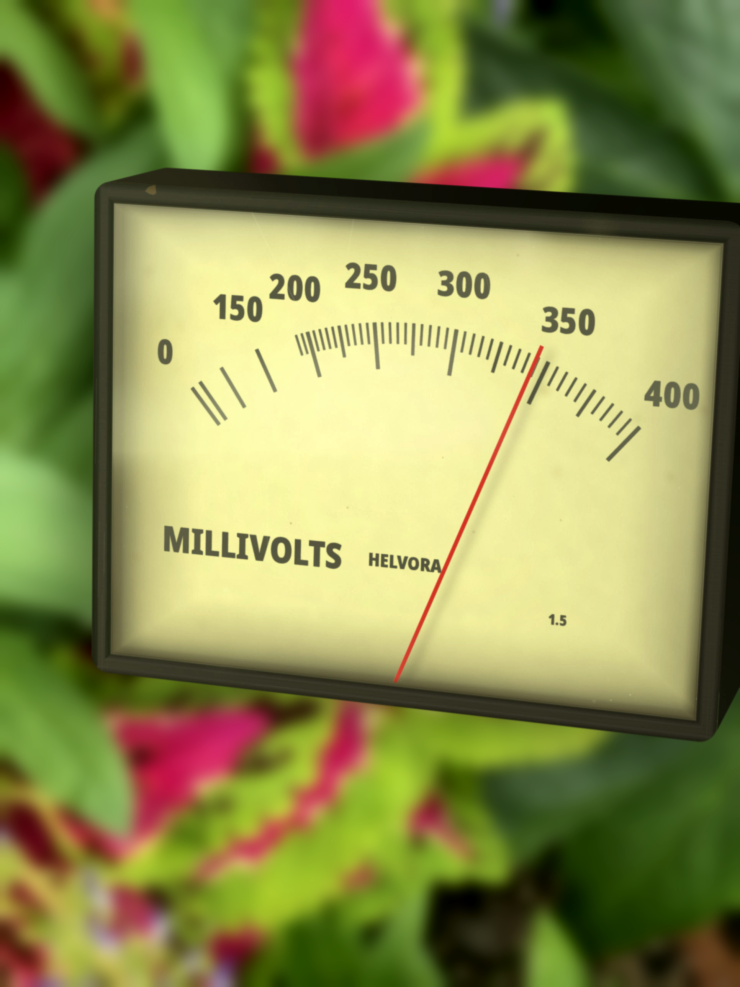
345 mV
